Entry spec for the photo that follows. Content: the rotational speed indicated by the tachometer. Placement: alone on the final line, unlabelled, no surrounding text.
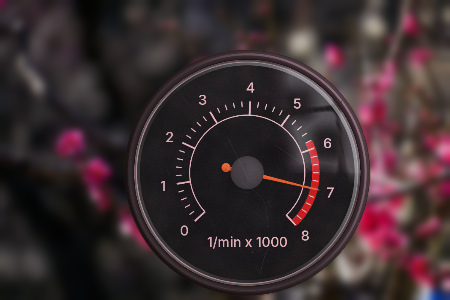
7000 rpm
